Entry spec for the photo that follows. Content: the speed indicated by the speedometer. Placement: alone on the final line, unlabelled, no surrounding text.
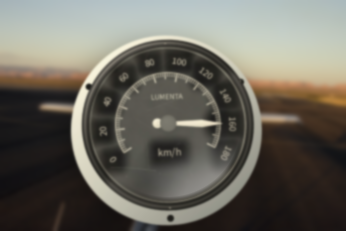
160 km/h
